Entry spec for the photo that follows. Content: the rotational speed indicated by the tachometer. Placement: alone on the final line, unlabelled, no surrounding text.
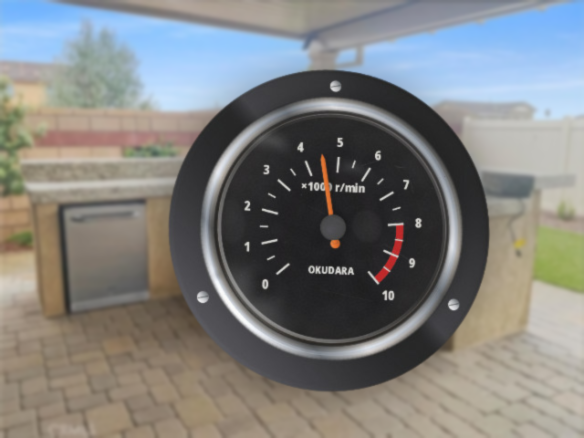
4500 rpm
